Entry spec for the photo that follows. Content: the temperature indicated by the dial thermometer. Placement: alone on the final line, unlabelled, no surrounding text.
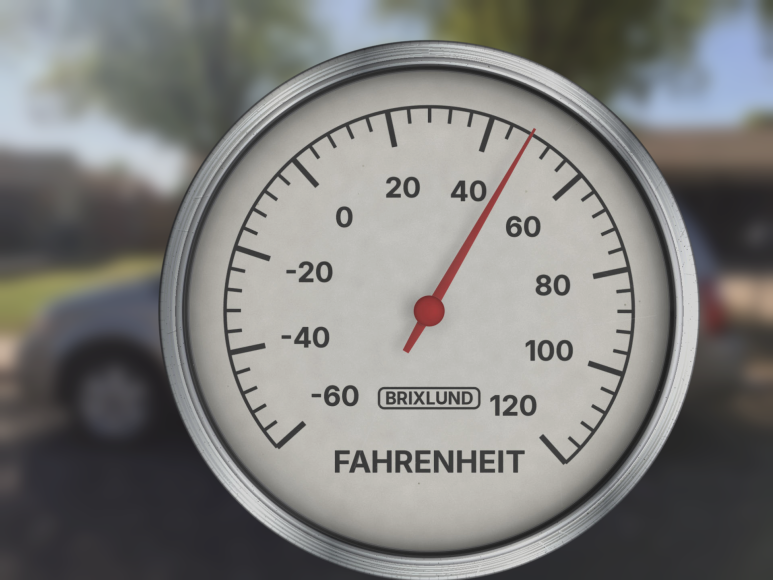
48 °F
